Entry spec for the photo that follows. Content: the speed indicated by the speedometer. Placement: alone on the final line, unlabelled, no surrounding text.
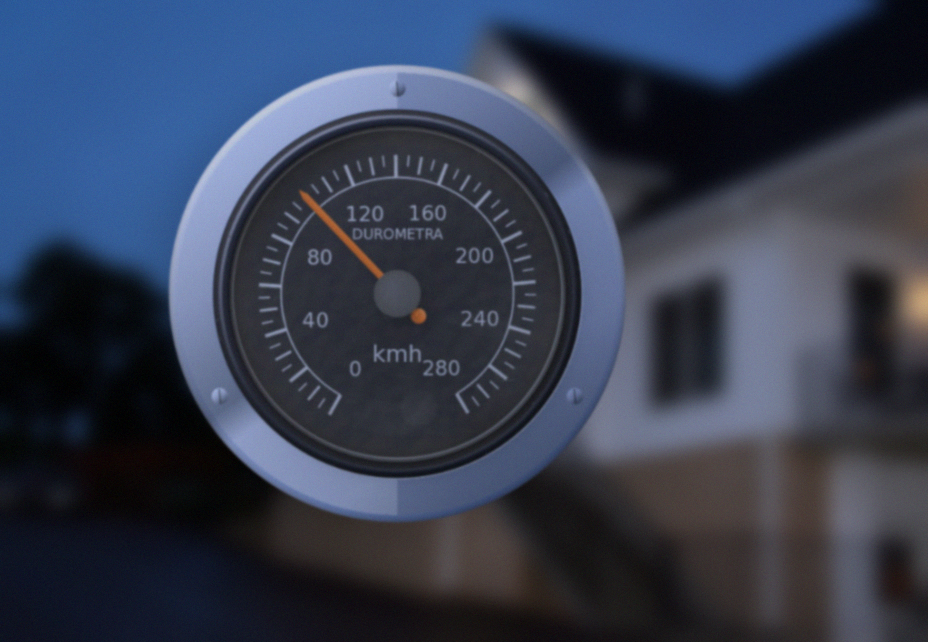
100 km/h
